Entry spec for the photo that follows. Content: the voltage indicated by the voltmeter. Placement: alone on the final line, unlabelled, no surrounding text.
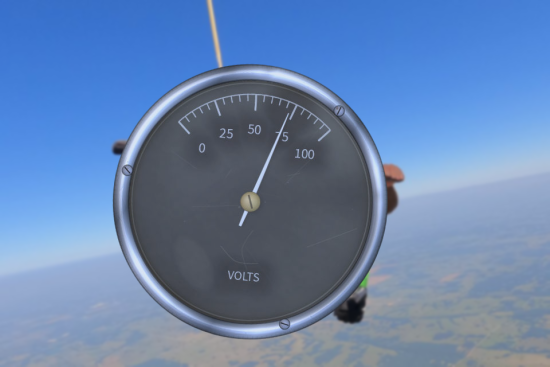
72.5 V
